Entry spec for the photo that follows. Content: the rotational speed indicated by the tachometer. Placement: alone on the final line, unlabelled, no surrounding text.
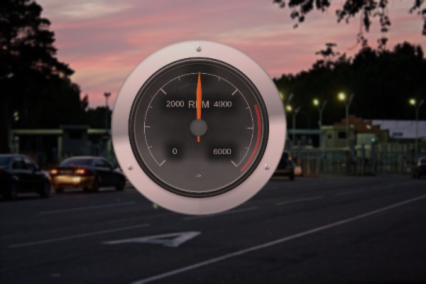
3000 rpm
